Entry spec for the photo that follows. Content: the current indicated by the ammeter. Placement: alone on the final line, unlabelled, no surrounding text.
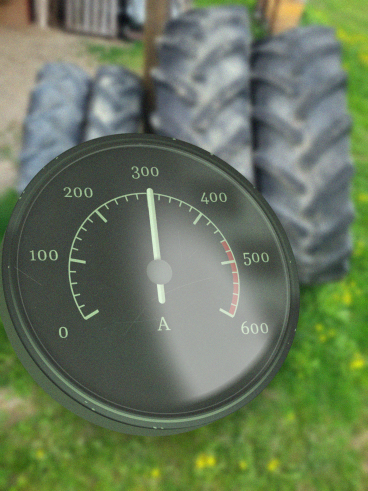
300 A
